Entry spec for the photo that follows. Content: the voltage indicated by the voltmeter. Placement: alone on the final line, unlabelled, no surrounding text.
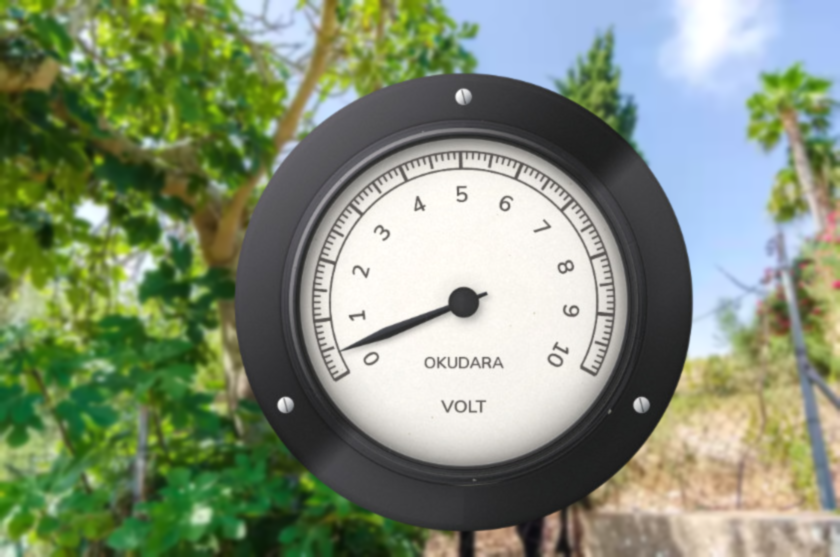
0.4 V
